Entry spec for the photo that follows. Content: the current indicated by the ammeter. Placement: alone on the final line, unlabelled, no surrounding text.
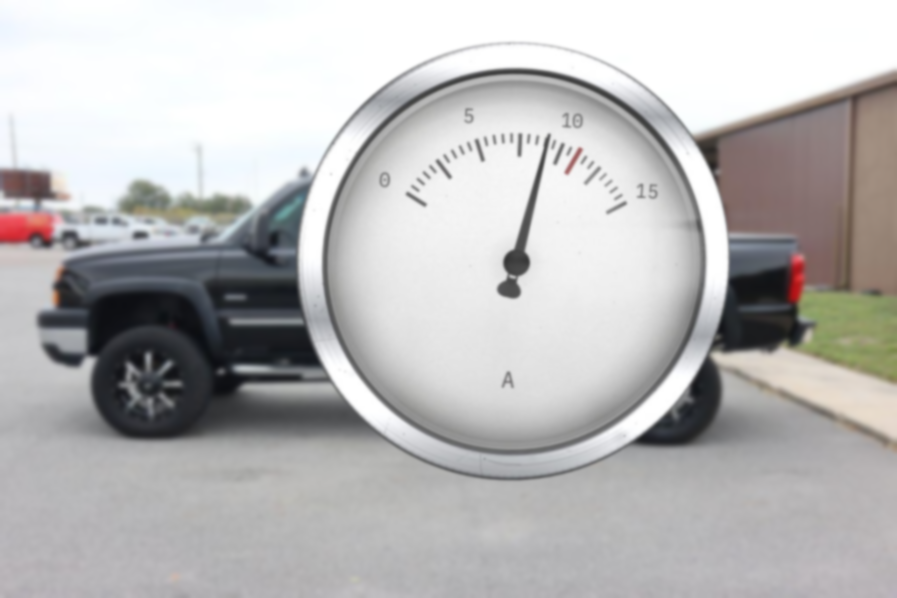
9 A
